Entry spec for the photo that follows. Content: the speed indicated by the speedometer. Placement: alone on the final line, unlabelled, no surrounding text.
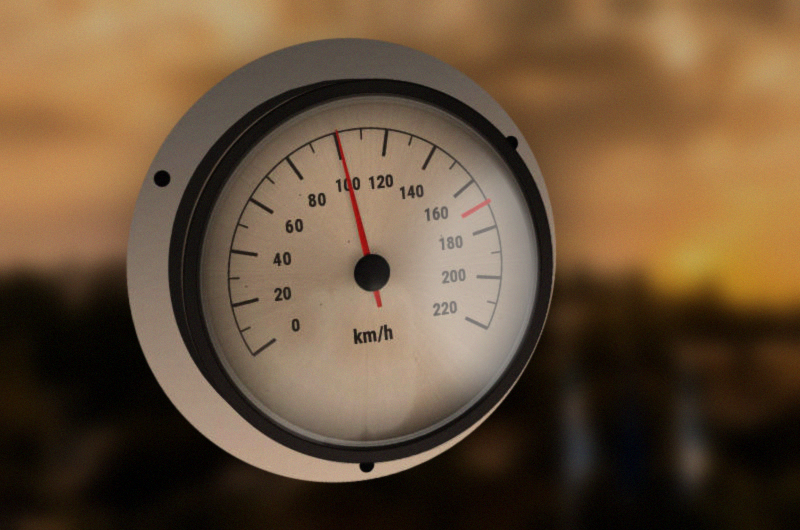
100 km/h
